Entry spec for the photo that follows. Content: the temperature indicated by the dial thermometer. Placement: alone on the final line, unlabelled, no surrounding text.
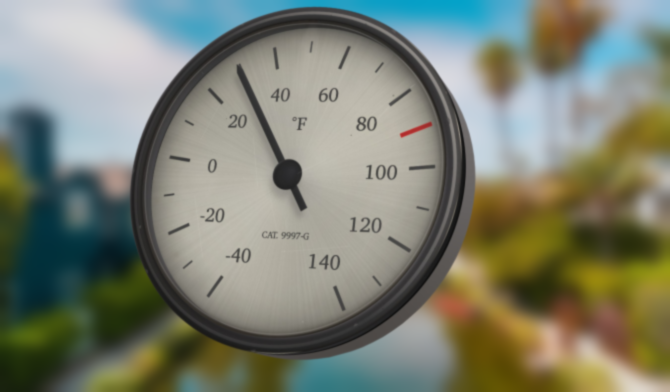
30 °F
